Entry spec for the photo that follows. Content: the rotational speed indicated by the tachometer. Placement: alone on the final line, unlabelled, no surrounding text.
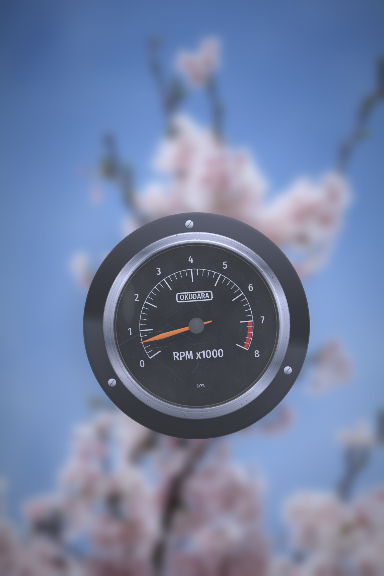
600 rpm
